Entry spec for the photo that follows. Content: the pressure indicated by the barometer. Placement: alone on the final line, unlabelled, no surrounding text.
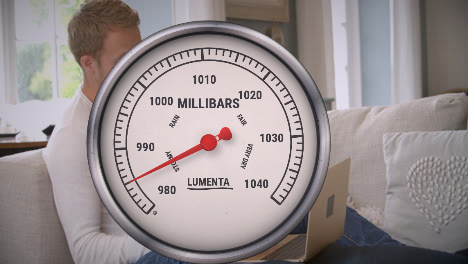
985 mbar
